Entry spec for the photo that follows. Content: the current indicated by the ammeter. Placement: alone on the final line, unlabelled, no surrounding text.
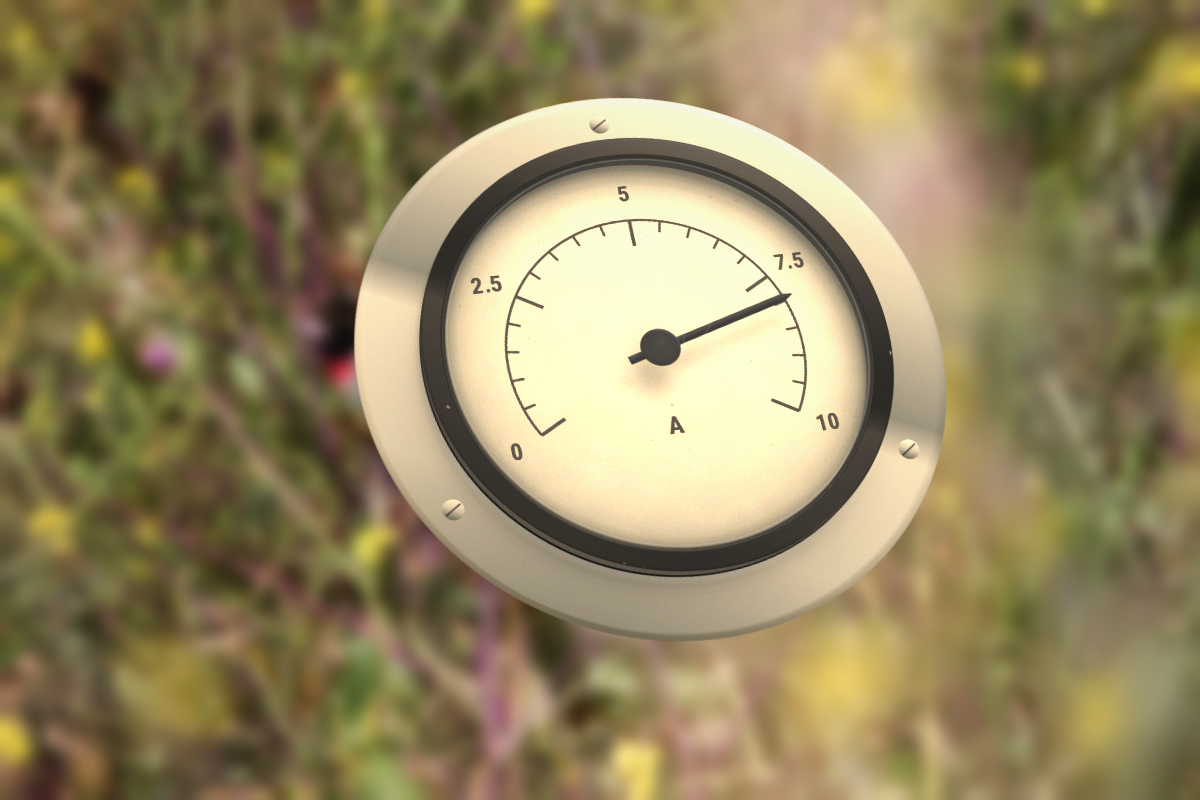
8 A
